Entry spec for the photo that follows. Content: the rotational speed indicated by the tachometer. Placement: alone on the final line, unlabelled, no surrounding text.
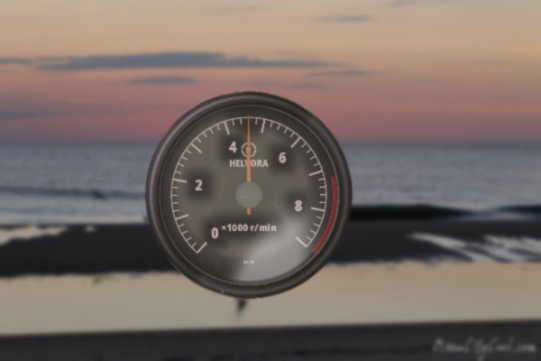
4600 rpm
